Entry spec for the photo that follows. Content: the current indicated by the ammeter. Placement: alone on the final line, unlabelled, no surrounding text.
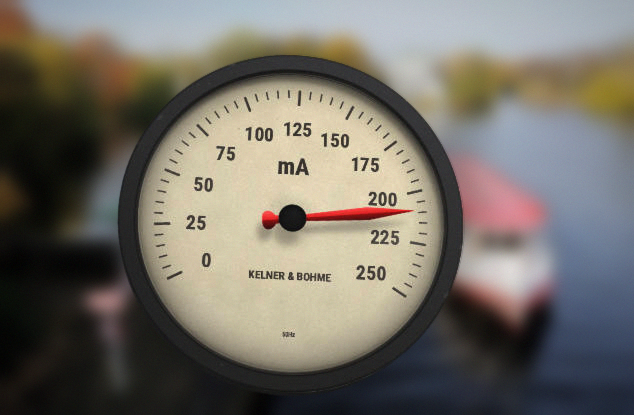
210 mA
